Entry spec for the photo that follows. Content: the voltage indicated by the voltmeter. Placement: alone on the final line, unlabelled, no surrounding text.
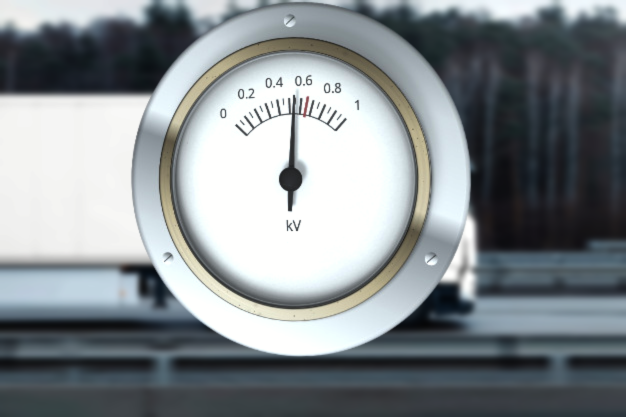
0.55 kV
